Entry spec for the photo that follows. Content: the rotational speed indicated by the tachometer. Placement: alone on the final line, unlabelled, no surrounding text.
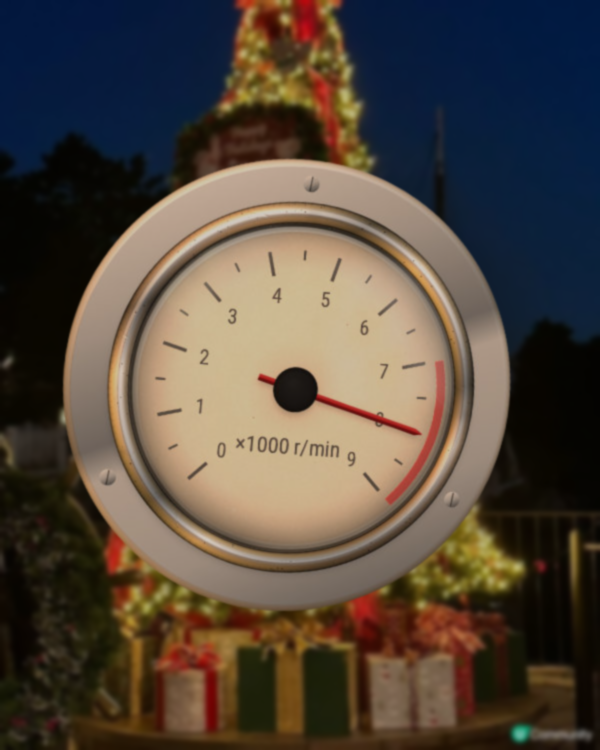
8000 rpm
